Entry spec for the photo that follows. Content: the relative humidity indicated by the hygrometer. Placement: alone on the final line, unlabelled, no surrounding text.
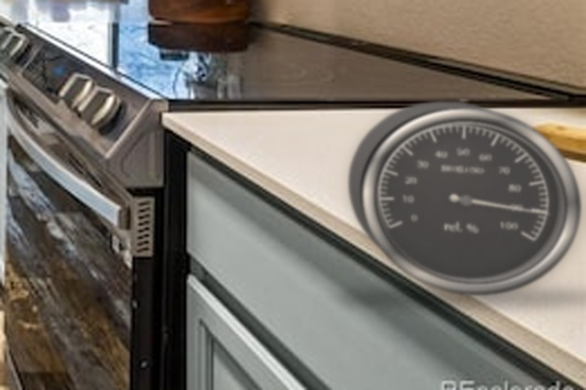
90 %
